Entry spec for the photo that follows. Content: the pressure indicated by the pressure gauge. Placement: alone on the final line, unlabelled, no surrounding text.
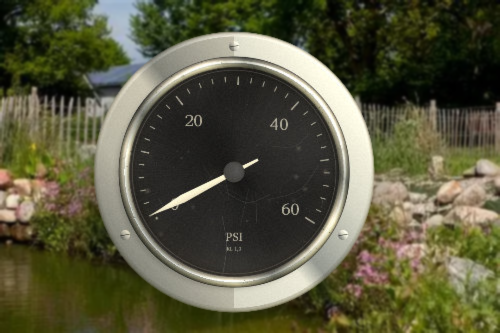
0 psi
